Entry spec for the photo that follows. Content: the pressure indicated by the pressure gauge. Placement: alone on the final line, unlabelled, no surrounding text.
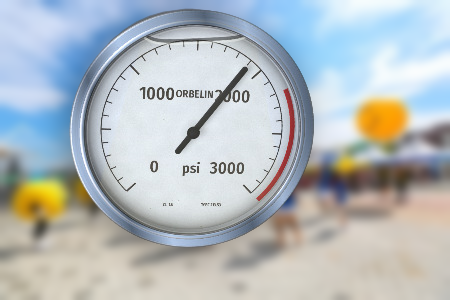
1900 psi
